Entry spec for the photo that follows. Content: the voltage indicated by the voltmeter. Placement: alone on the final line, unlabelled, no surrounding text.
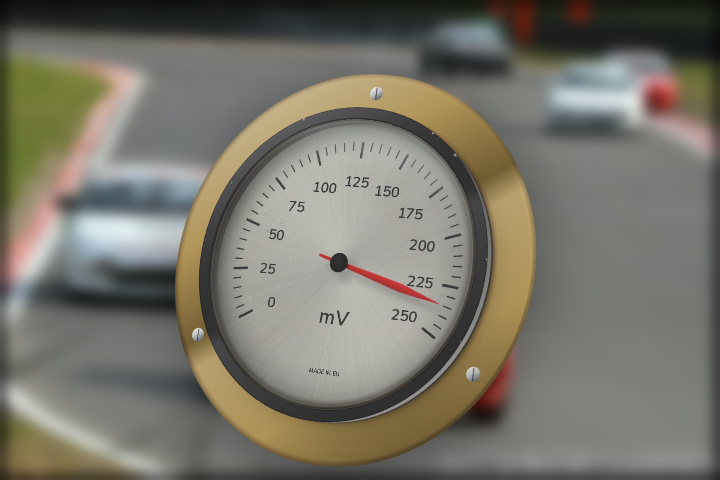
235 mV
